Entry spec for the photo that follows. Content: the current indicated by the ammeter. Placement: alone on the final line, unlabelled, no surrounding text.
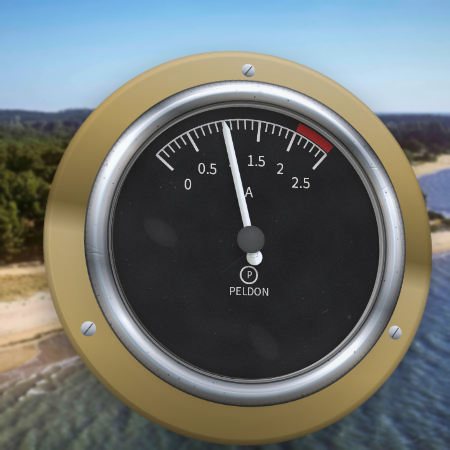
1 A
